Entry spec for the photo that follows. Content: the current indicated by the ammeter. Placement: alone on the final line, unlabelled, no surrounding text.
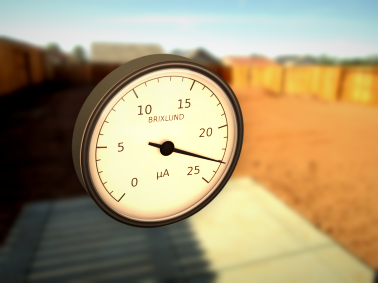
23 µA
